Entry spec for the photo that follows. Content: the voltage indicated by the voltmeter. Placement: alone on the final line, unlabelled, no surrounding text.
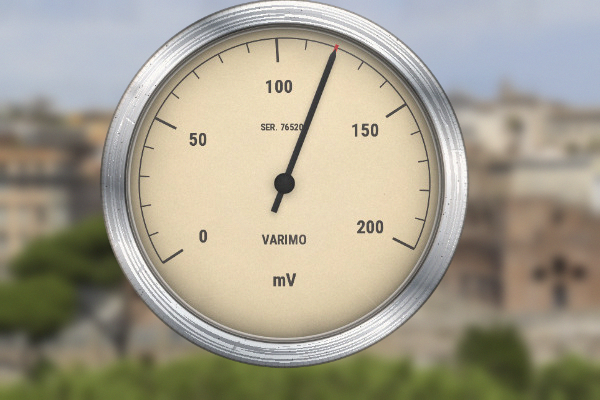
120 mV
